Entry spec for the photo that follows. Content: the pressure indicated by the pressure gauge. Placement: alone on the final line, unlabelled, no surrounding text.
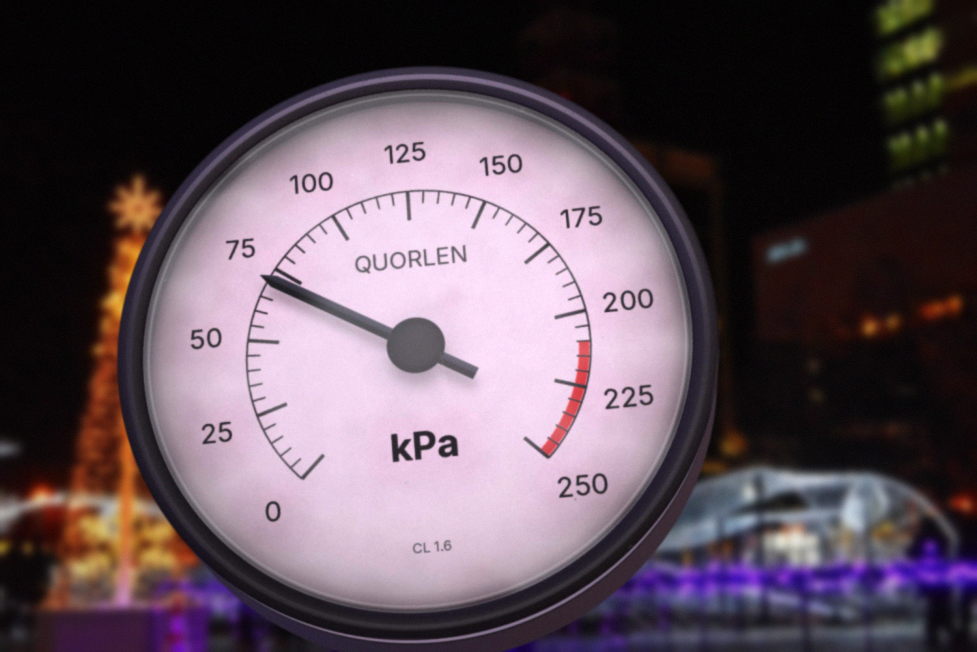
70 kPa
